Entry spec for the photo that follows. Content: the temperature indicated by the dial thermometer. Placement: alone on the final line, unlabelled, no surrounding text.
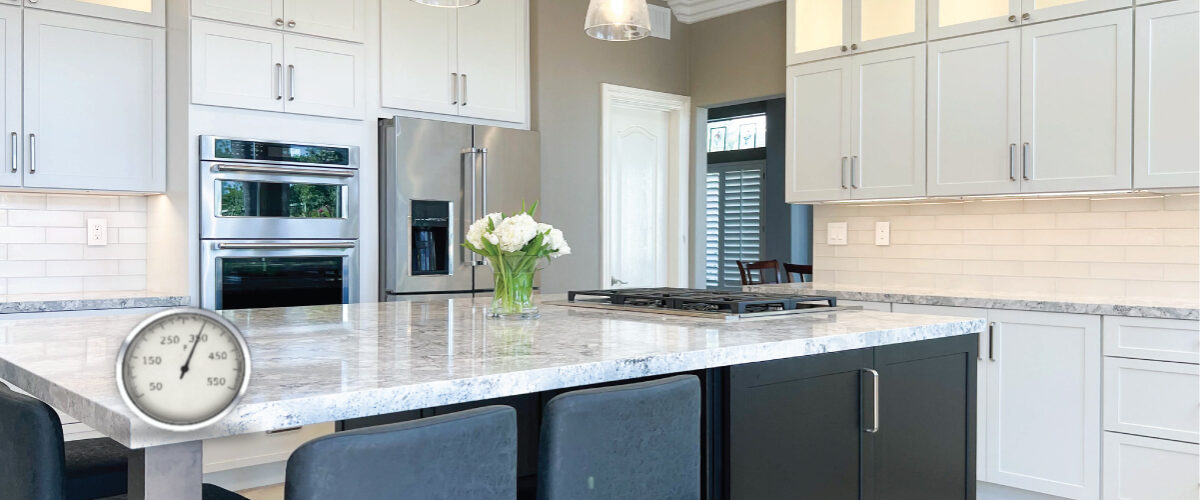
350 °F
